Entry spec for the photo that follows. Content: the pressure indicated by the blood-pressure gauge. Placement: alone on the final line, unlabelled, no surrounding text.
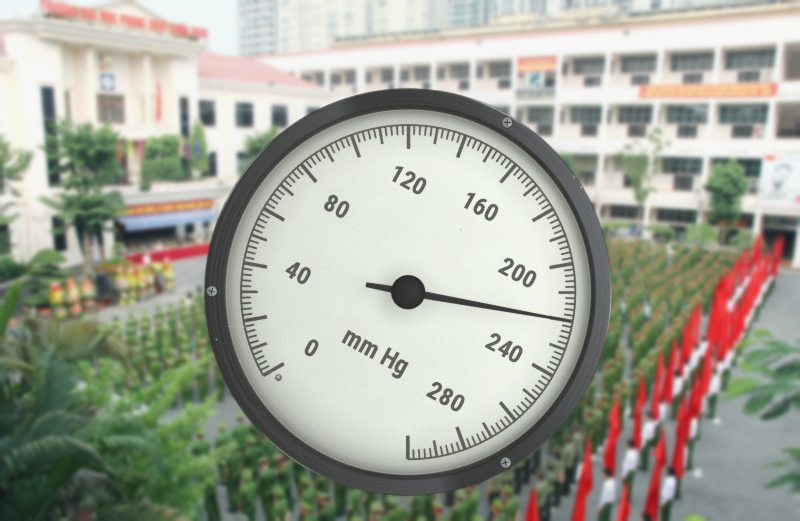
220 mmHg
